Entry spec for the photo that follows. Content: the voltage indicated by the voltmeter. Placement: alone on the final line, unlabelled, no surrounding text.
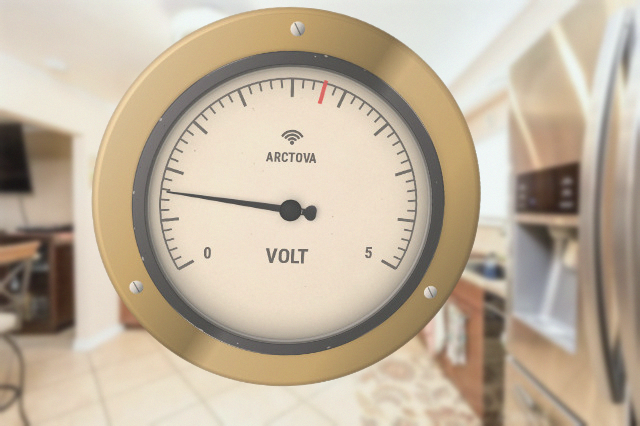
0.8 V
